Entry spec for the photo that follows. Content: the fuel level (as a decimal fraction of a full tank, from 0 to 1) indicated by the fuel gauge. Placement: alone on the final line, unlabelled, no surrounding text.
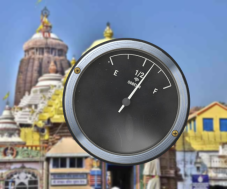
0.625
